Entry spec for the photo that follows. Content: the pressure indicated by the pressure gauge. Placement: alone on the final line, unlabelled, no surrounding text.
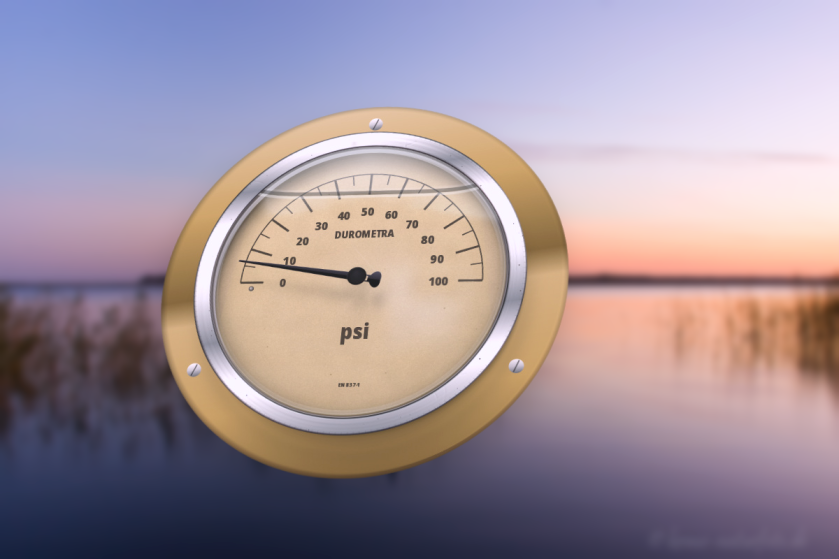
5 psi
